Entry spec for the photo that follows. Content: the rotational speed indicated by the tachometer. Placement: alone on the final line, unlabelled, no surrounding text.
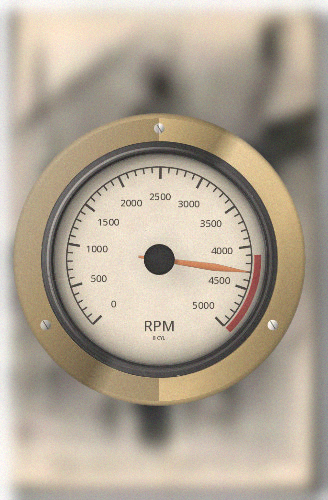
4300 rpm
